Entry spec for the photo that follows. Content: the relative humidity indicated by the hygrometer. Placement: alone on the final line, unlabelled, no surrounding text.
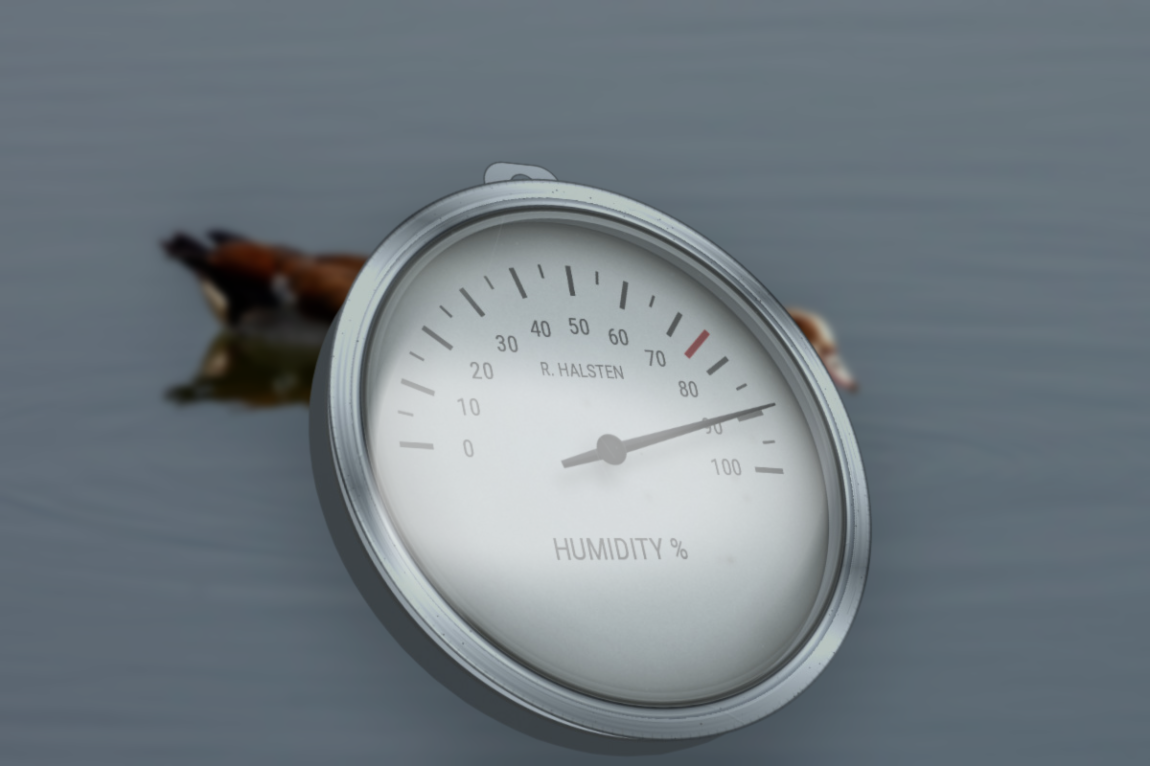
90 %
